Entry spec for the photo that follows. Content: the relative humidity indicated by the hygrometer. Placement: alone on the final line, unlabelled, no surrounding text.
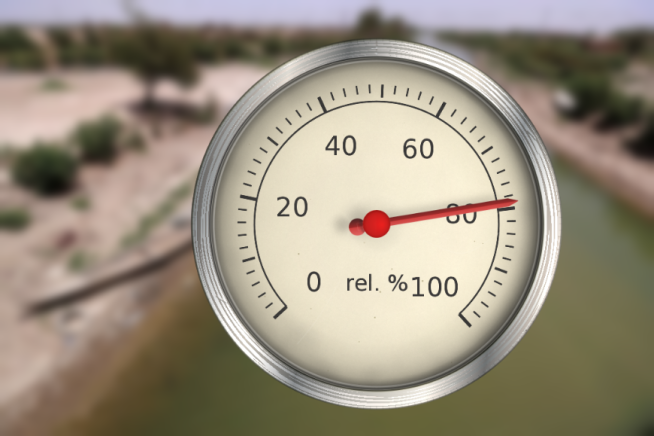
79 %
